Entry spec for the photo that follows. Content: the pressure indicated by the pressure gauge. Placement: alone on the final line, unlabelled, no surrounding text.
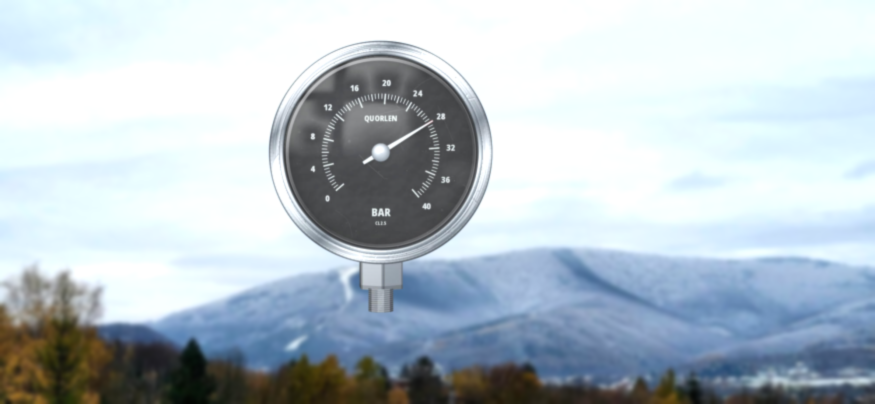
28 bar
